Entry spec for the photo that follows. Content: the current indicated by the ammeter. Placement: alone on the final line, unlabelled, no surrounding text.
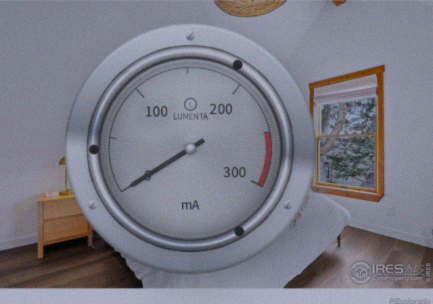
0 mA
